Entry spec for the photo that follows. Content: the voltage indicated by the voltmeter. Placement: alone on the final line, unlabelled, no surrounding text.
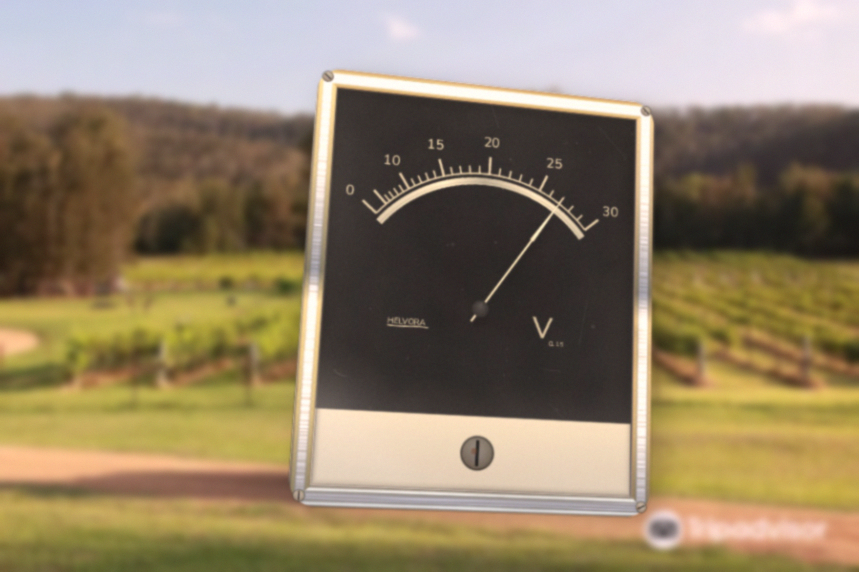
27 V
